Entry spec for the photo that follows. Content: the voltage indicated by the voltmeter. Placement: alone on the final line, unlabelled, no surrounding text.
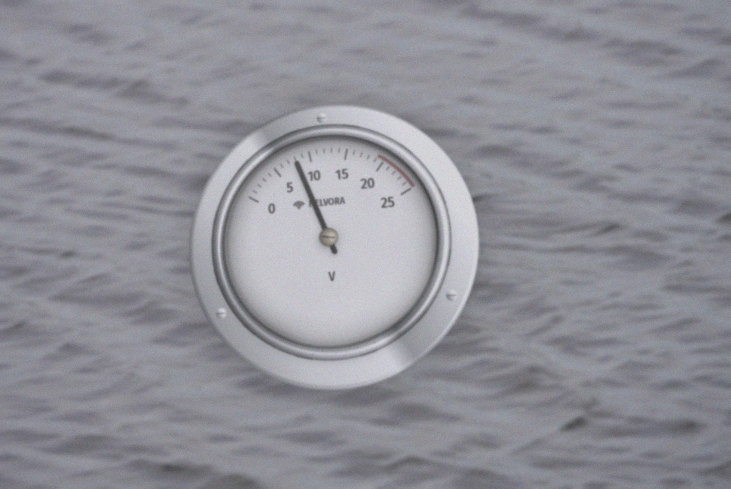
8 V
